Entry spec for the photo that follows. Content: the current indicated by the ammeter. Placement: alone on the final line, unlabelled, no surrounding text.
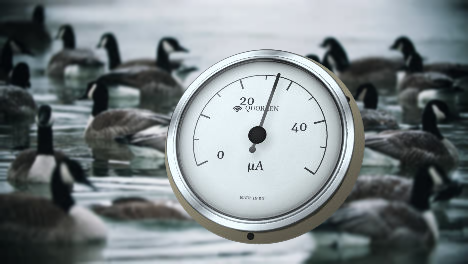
27.5 µA
